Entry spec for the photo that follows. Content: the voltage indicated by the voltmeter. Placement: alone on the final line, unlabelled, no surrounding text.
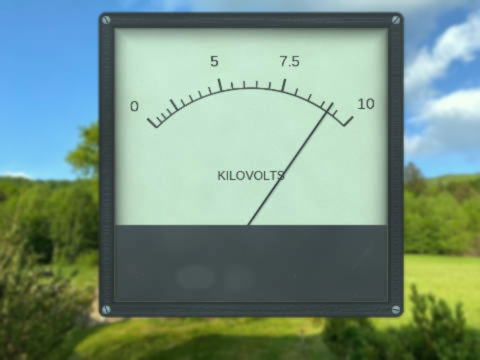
9.25 kV
